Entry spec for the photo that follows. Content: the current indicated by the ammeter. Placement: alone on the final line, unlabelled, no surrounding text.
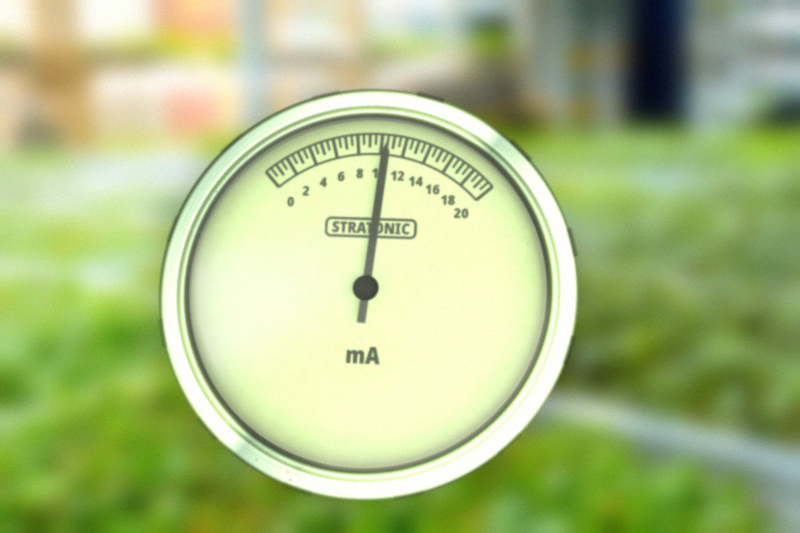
10.5 mA
